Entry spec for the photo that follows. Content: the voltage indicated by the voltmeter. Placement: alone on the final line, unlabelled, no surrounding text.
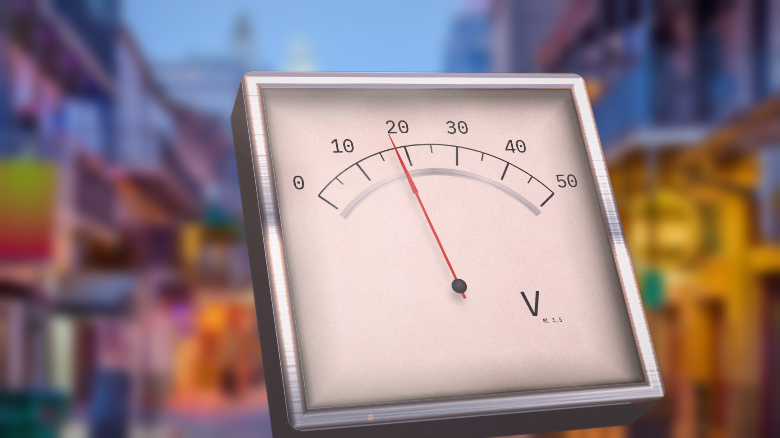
17.5 V
